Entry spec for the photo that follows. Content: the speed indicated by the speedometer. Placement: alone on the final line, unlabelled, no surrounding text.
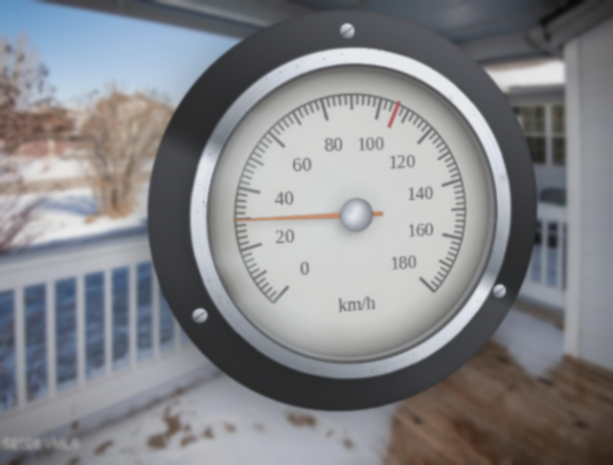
30 km/h
